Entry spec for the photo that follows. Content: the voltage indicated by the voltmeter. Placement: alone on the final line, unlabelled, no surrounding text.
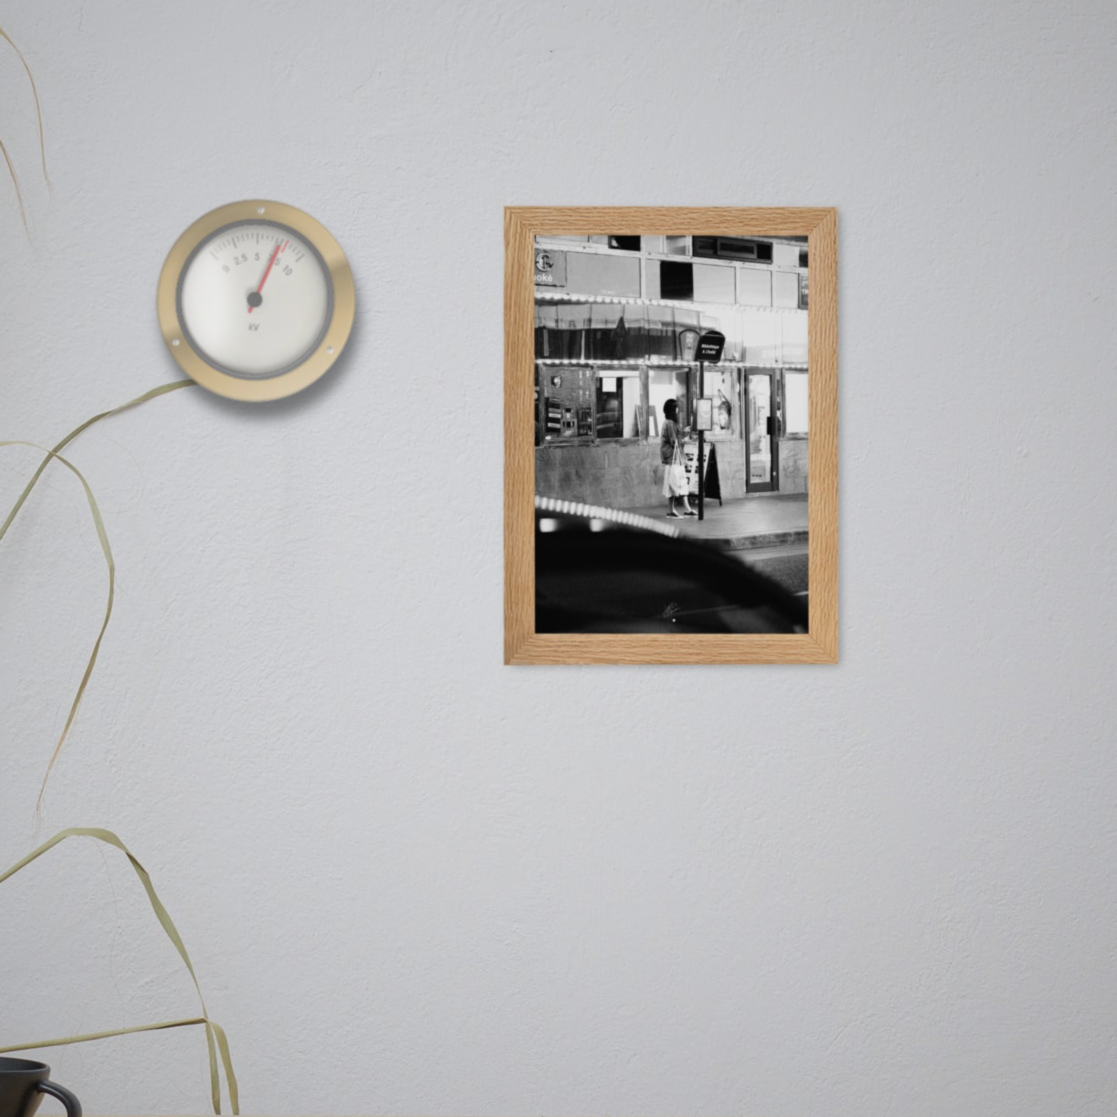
7.5 kV
